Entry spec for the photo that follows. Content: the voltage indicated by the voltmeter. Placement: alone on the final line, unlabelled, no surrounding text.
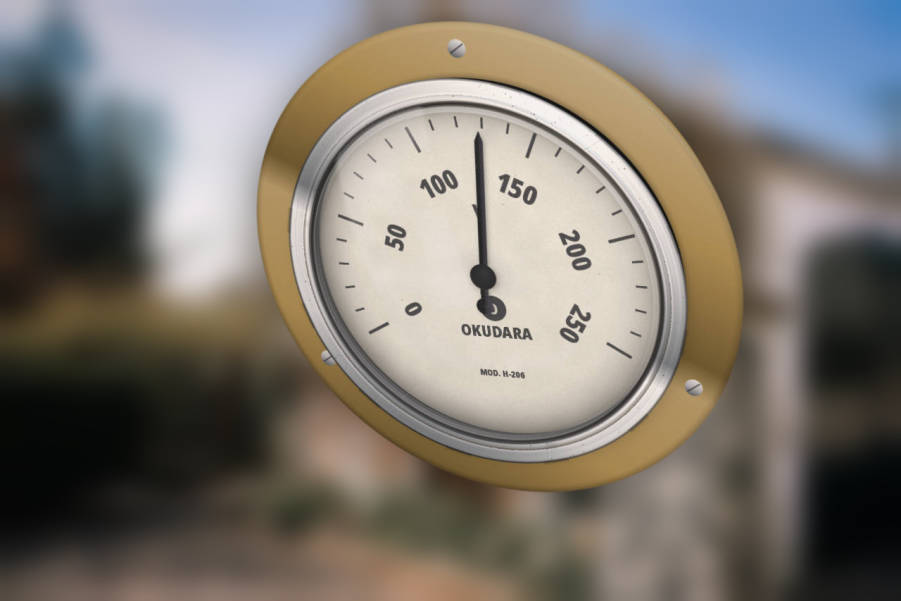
130 V
